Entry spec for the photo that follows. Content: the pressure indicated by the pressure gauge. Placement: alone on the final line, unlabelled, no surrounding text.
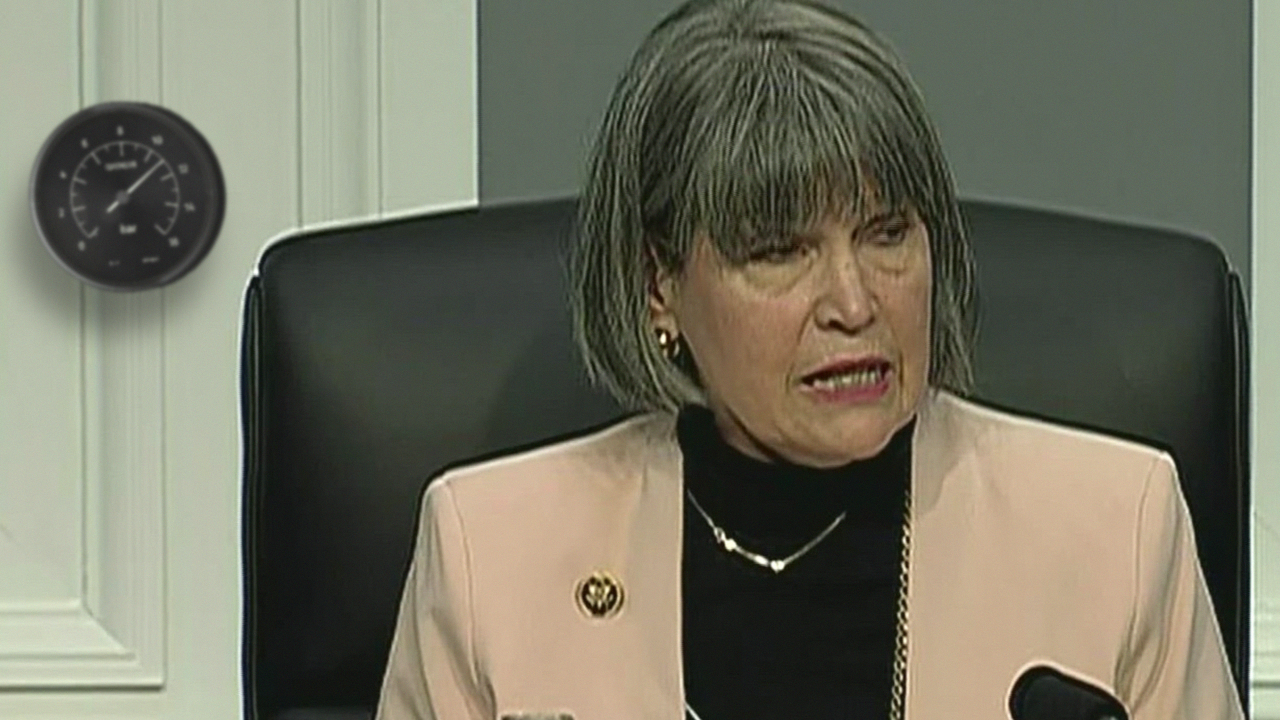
11 bar
